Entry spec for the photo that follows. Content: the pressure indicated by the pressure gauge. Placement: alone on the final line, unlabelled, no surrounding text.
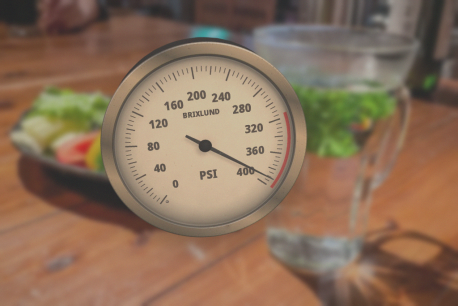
390 psi
